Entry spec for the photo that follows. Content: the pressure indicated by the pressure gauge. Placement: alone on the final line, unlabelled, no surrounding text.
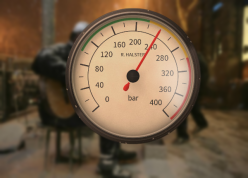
240 bar
